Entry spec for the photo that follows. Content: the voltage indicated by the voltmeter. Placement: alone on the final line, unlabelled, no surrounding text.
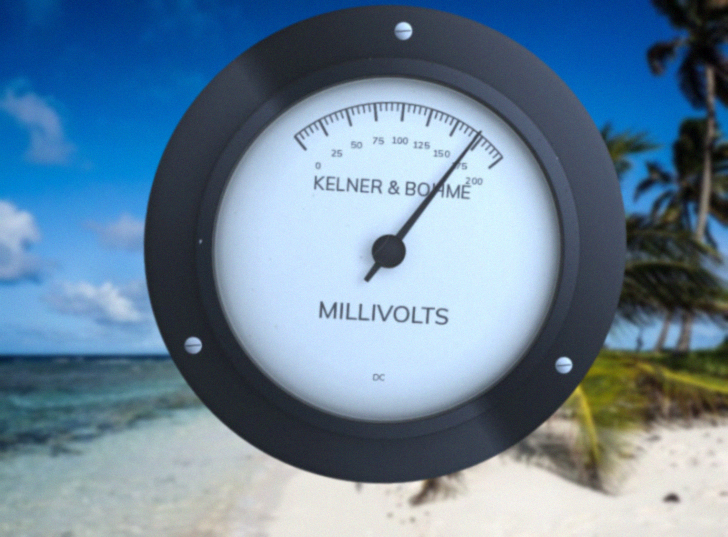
170 mV
